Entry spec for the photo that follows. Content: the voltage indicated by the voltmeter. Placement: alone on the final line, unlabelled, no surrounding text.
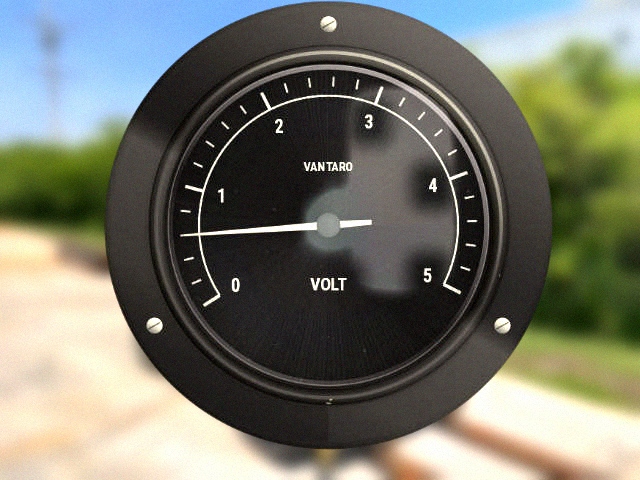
0.6 V
